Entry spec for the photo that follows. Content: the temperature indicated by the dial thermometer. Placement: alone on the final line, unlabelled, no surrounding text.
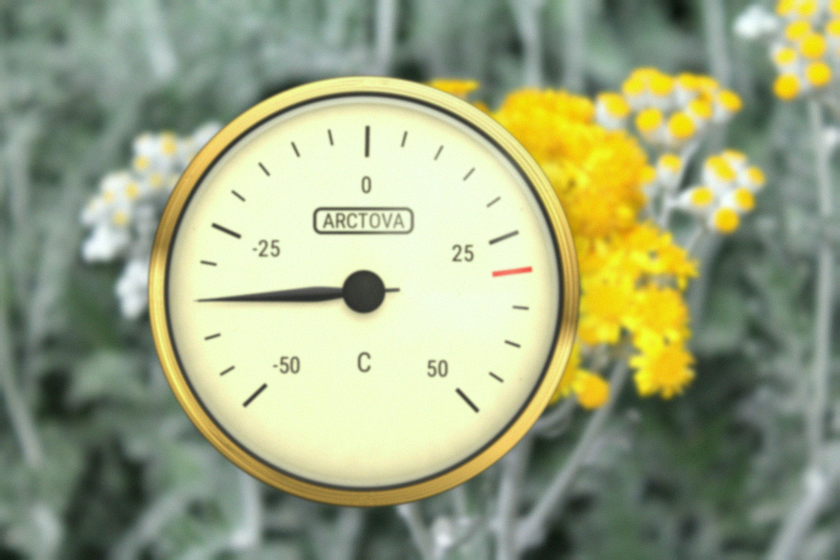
-35 °C
